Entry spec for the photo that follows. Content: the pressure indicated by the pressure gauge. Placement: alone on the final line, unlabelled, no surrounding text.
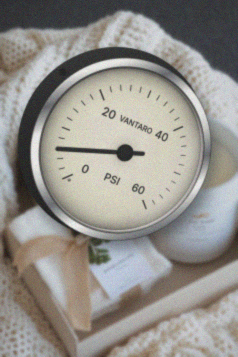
6 psi
